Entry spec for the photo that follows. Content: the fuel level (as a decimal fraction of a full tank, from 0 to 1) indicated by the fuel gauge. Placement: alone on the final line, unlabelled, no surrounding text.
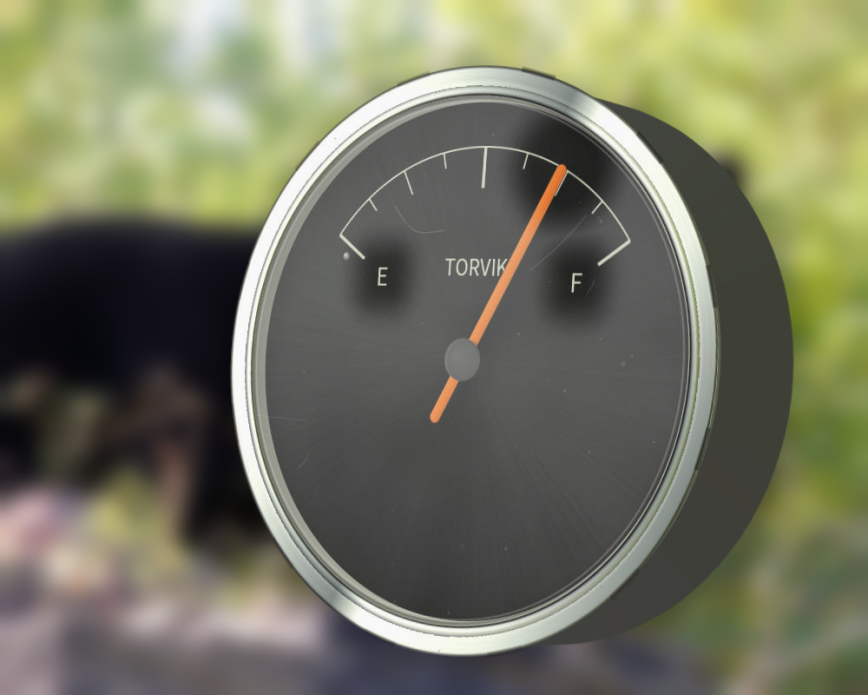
0.75
